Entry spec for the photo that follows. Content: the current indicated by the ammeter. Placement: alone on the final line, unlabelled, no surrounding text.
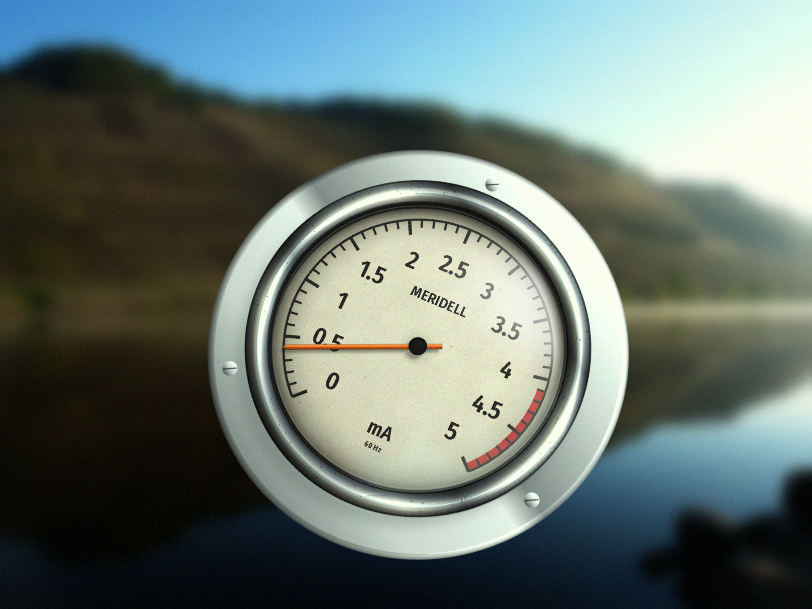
0.4 mA
